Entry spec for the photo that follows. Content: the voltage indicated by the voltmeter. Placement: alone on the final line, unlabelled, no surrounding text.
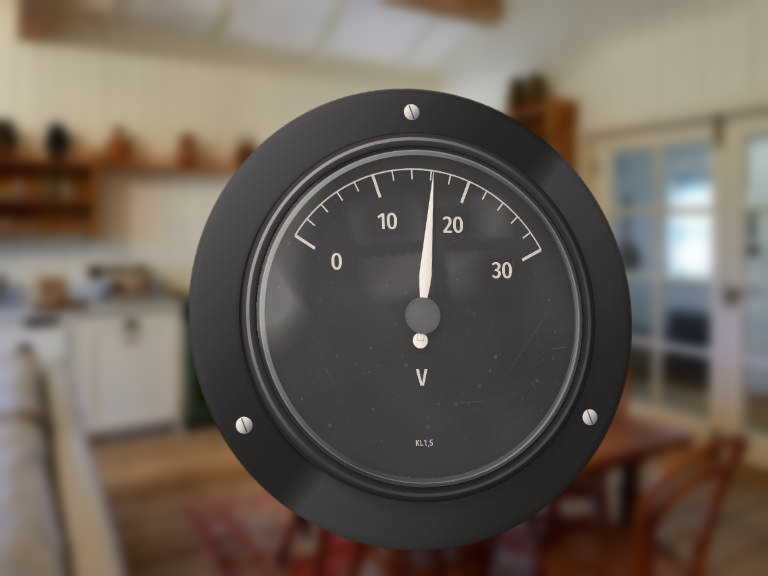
16 V
